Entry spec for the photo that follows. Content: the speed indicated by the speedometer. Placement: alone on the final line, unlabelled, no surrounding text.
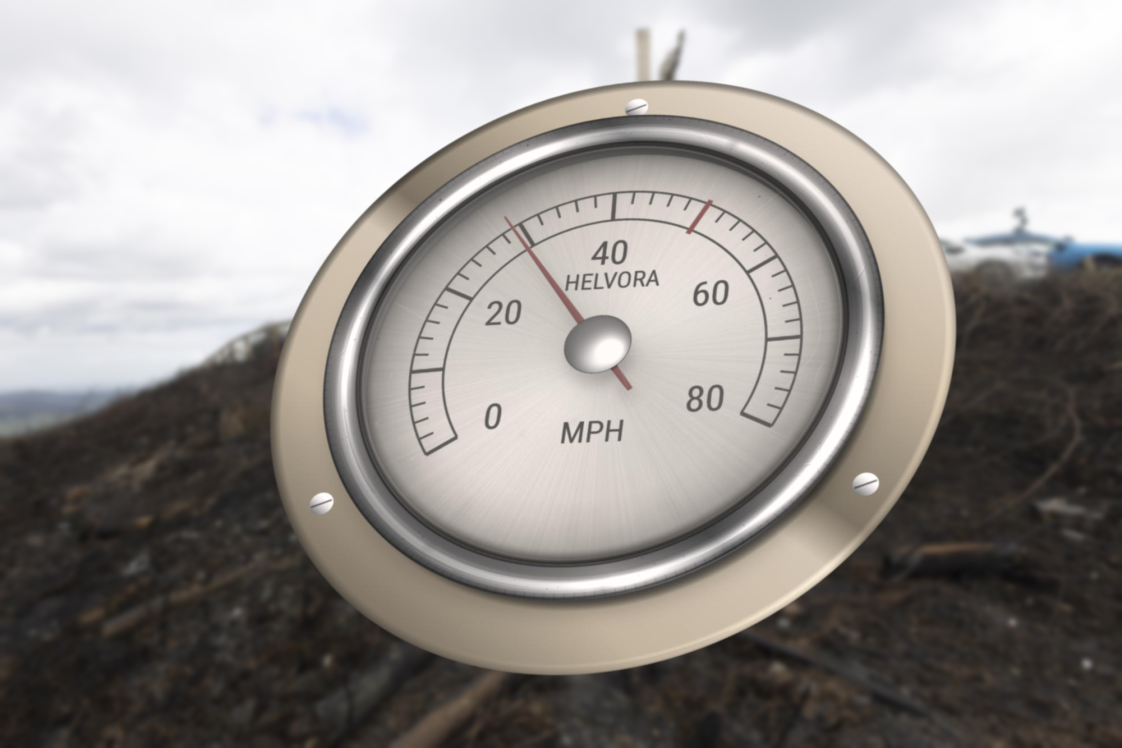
29 mph
